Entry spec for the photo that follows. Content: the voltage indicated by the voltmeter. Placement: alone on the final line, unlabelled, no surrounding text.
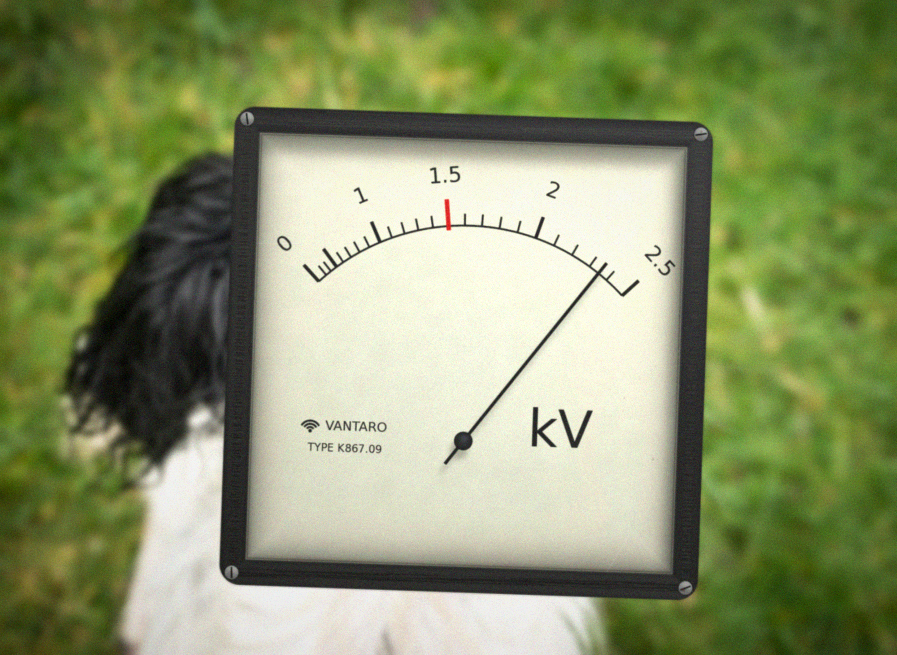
2.35 kV
